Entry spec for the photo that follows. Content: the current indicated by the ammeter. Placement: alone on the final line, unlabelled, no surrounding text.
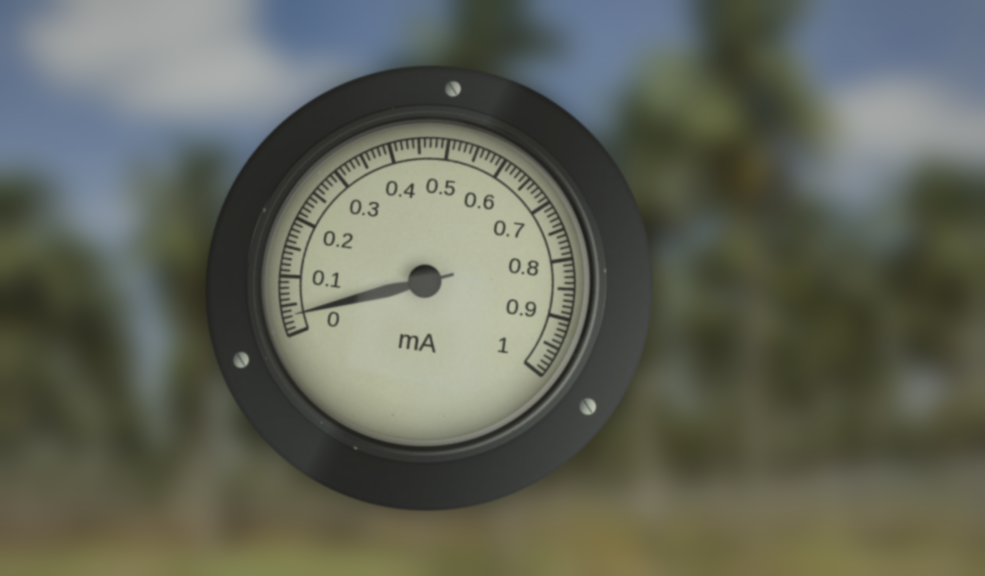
0.03 mA
